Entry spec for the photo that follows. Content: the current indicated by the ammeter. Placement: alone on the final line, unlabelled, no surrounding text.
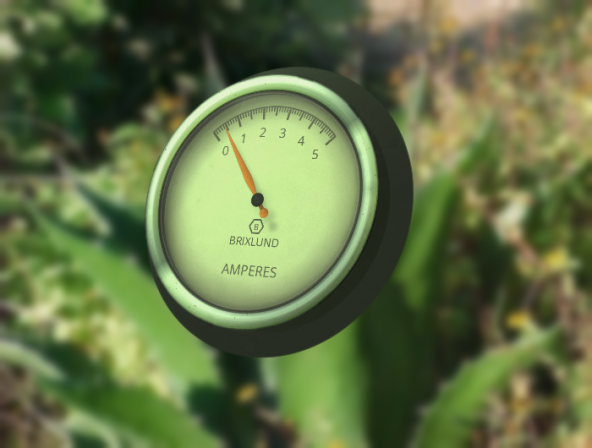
0.5 A
